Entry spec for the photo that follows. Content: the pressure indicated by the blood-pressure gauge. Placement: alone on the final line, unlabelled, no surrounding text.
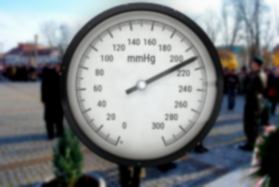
210 mmHg
